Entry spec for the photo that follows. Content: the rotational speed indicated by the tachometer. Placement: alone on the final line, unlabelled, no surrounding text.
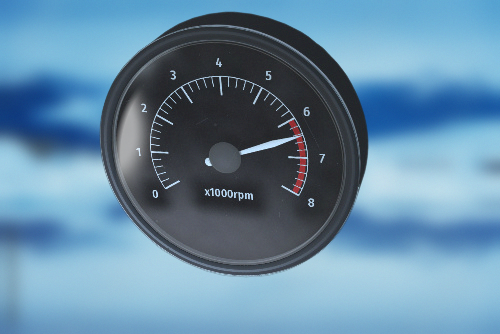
6400 rpm
